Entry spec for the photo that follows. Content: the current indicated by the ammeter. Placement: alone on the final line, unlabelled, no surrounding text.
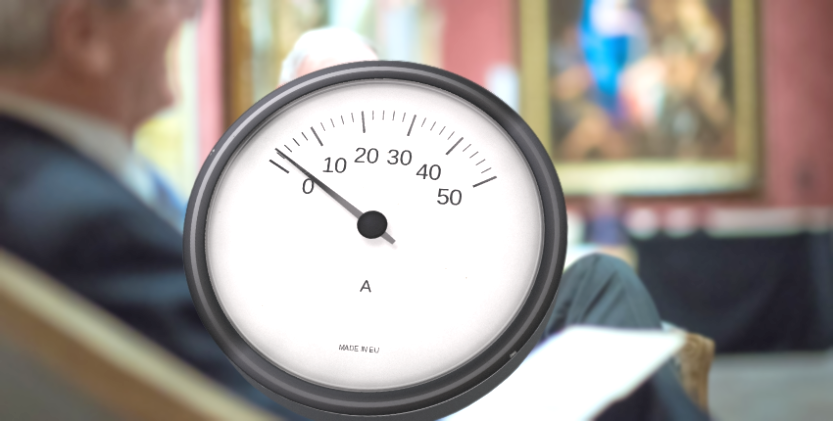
2 A
